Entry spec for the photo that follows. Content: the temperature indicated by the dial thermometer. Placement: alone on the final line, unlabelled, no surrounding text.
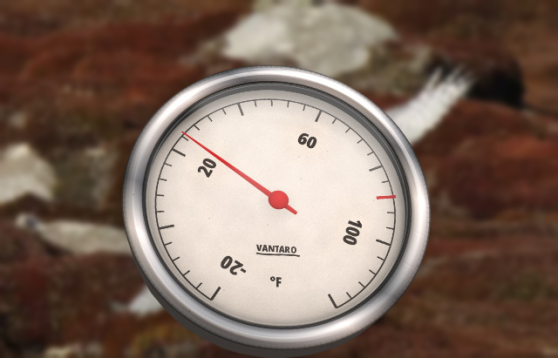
24 °F
